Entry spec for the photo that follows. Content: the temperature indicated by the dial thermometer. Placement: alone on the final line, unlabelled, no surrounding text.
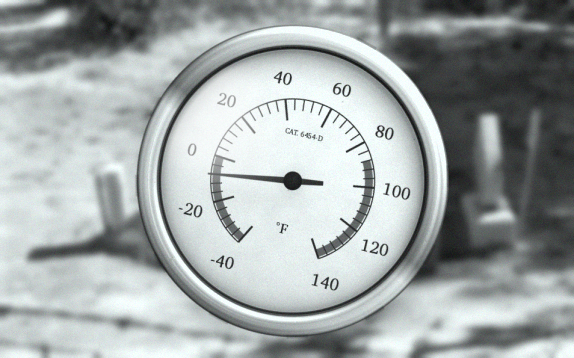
-8 °F
